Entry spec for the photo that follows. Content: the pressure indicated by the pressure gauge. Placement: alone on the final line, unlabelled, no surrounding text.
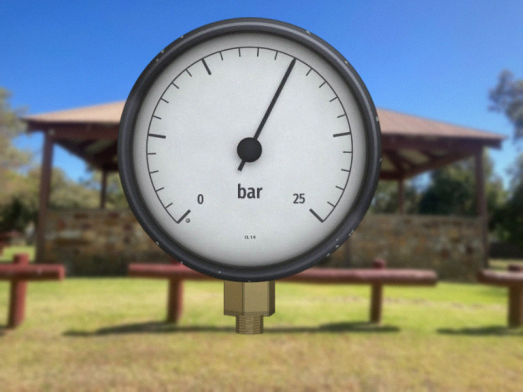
15 bar
